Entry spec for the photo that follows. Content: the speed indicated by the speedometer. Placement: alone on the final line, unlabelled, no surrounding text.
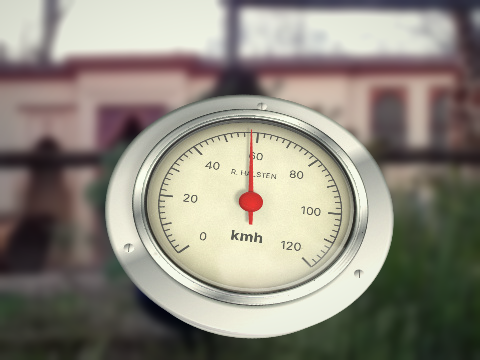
58 km/h
